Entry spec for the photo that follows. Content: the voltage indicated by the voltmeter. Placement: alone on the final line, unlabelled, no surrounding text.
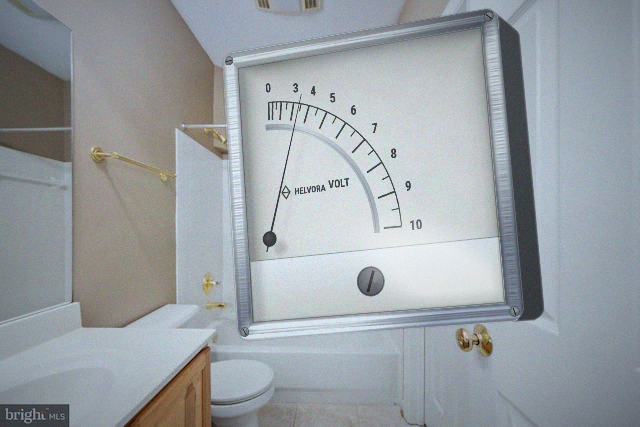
3.5 V
